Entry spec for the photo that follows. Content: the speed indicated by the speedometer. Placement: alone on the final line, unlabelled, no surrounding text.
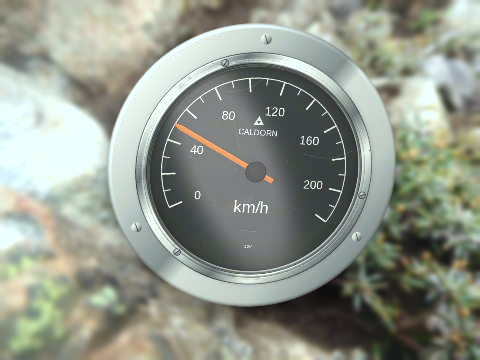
50 km/h
